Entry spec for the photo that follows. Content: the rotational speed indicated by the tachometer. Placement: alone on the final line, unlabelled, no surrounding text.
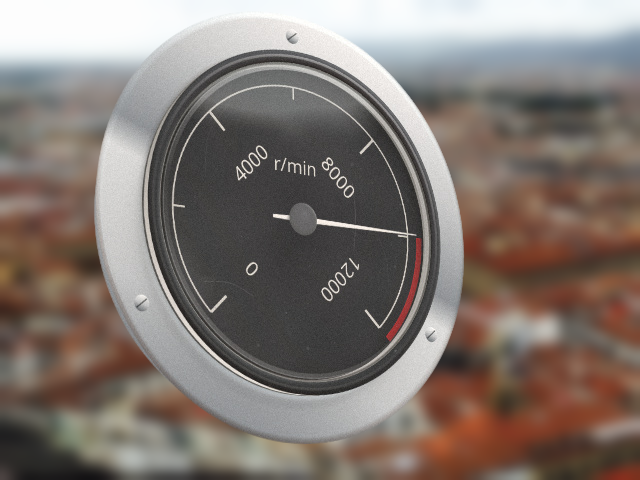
10000 rpm
